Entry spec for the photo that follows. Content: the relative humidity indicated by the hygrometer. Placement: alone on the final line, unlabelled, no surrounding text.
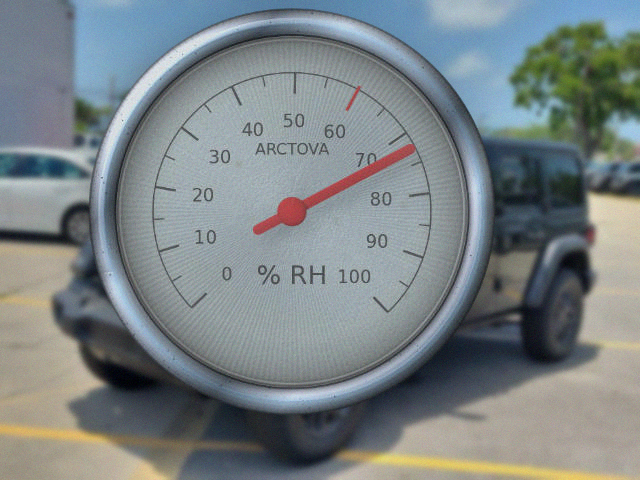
72.5 %
